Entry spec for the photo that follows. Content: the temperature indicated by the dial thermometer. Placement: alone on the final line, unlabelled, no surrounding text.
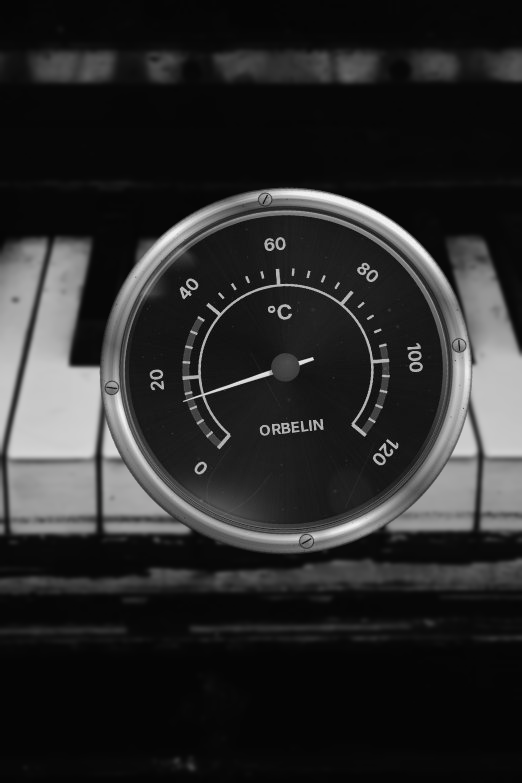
14 °C
